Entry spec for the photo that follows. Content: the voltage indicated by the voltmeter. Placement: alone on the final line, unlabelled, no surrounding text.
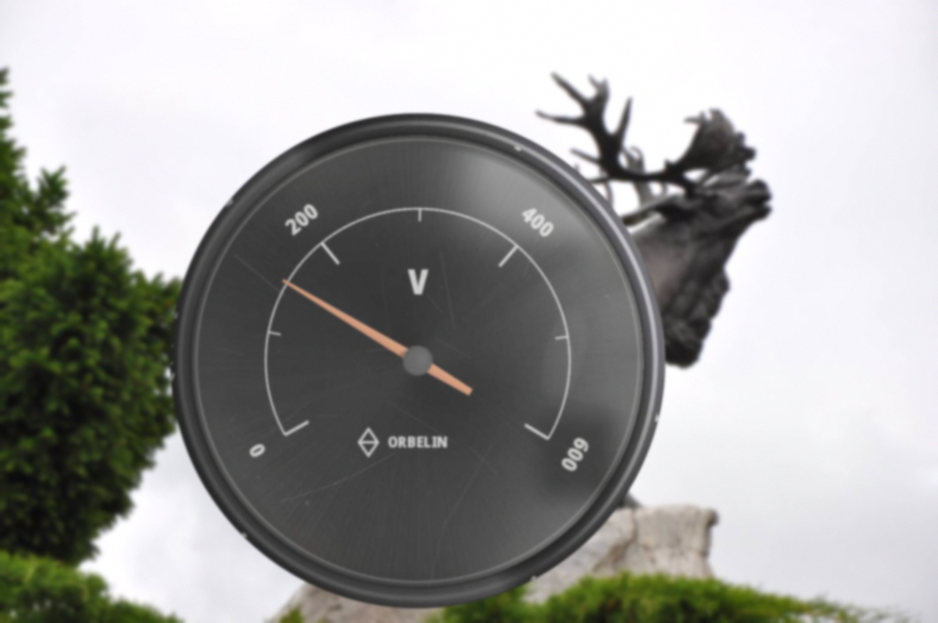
150 V
